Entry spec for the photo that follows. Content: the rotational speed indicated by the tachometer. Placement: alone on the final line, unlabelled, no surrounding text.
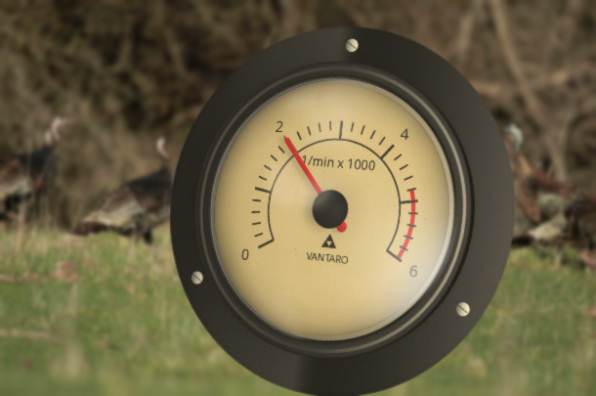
2000 rpm
